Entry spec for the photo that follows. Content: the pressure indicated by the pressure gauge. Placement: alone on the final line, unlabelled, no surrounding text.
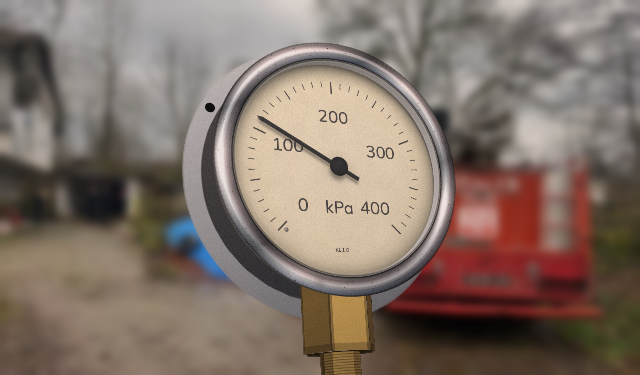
110 kPa
